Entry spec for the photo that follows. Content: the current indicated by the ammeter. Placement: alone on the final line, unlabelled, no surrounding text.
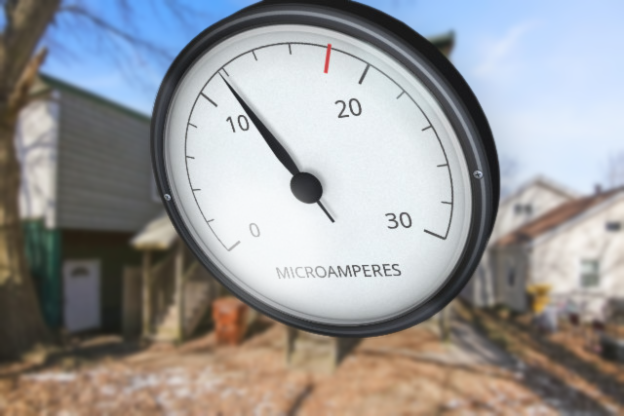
12 µA
